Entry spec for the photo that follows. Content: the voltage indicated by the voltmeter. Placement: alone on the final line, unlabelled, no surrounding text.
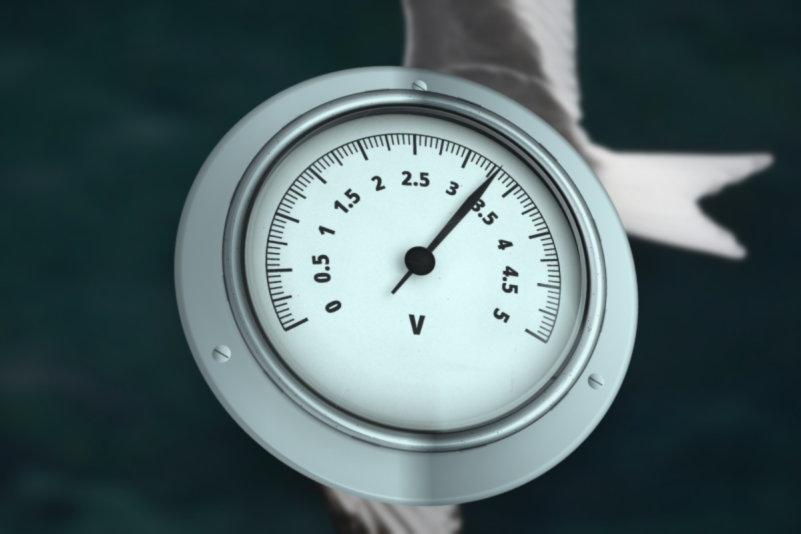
3.3 V
